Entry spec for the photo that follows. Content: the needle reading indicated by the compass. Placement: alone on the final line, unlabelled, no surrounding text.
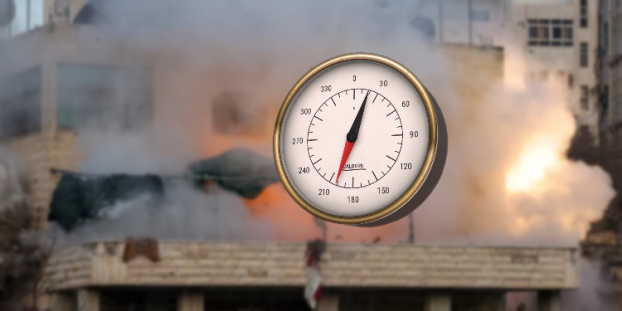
200 °
